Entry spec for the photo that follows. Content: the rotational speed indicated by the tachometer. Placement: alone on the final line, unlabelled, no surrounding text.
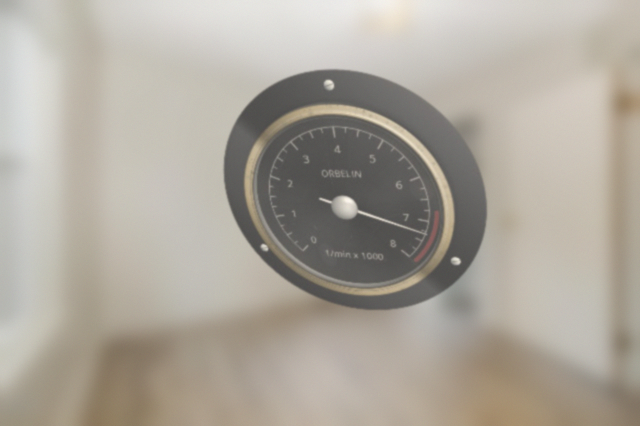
7250 rpm
